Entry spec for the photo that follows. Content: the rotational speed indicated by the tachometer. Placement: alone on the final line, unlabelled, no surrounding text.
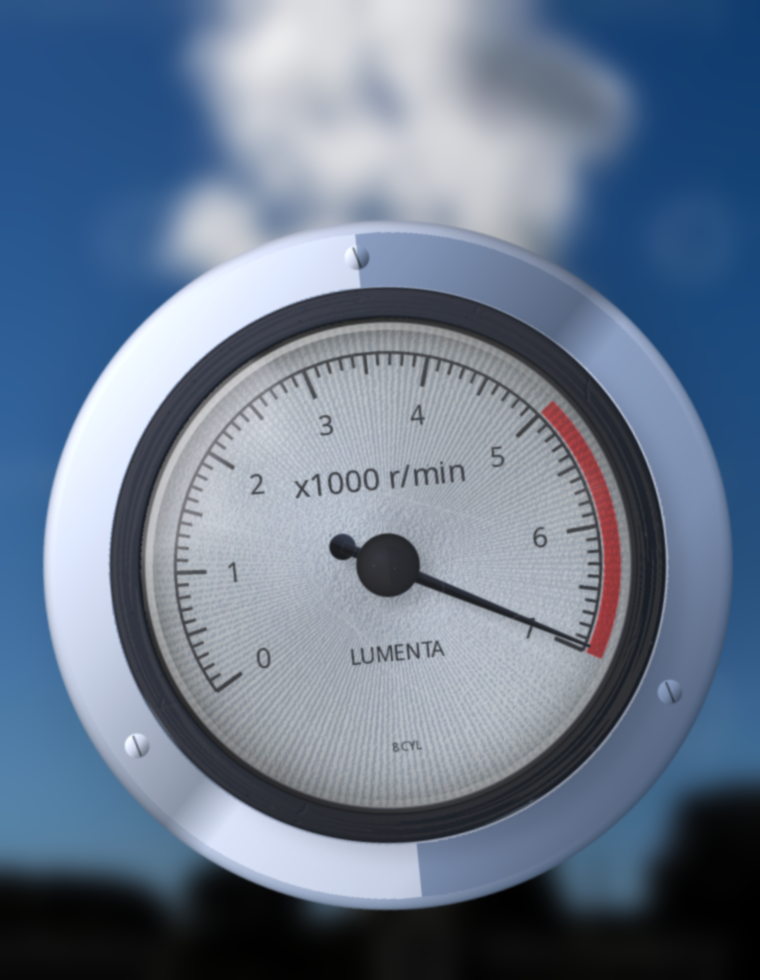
6950 rpm
